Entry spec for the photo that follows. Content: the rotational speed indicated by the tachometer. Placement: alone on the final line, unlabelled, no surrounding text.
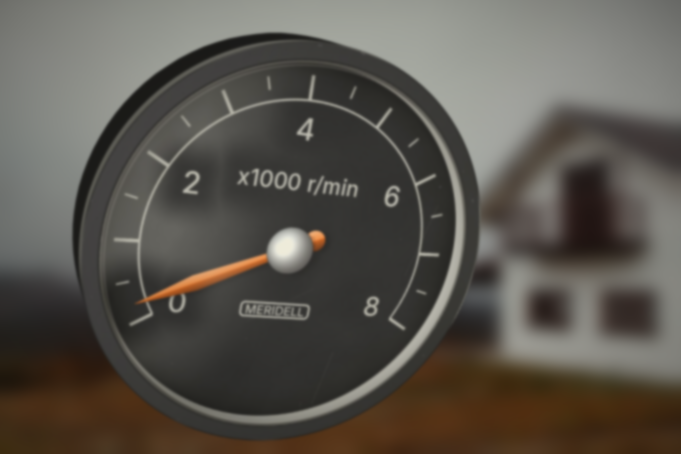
250 rpm
